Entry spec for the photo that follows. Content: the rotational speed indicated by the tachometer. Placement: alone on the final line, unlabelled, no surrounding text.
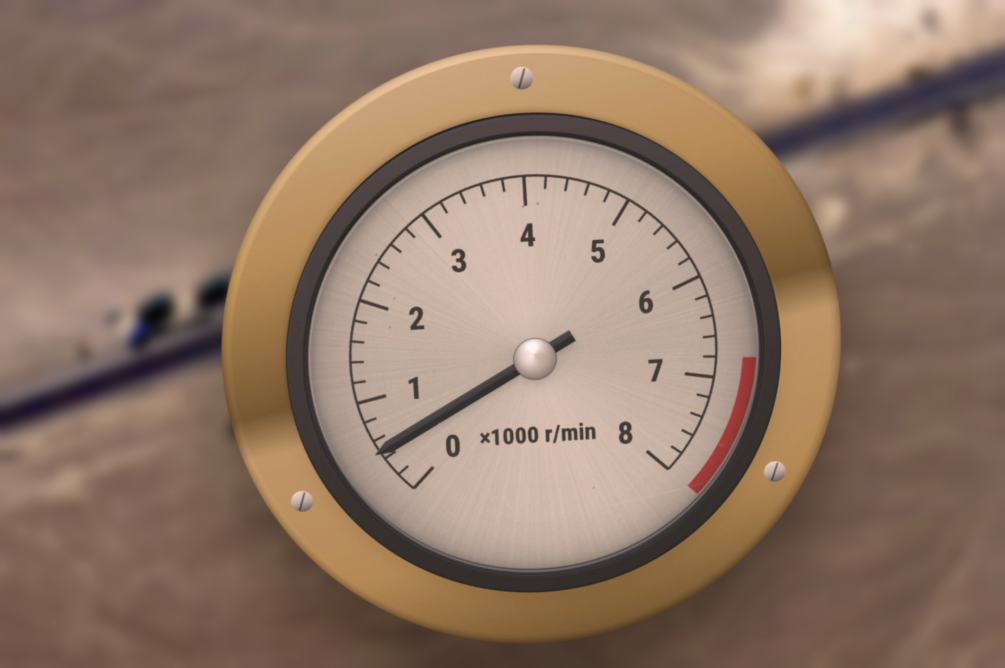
500 rpm
